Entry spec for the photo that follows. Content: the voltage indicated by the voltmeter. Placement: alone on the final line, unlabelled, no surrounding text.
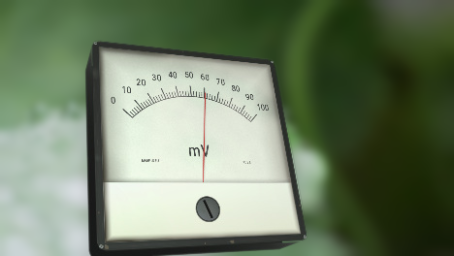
60 mV
